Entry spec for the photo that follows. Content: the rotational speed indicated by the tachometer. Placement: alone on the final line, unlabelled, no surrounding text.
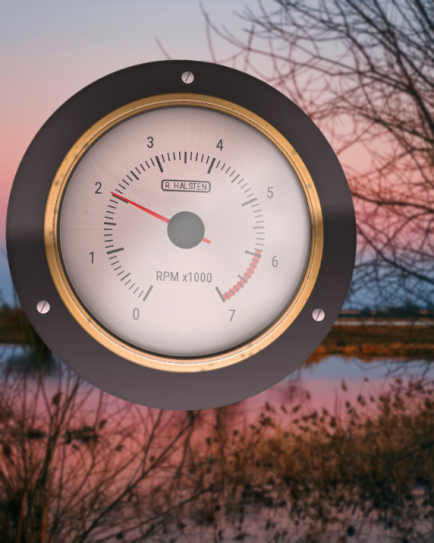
2000 rpm
